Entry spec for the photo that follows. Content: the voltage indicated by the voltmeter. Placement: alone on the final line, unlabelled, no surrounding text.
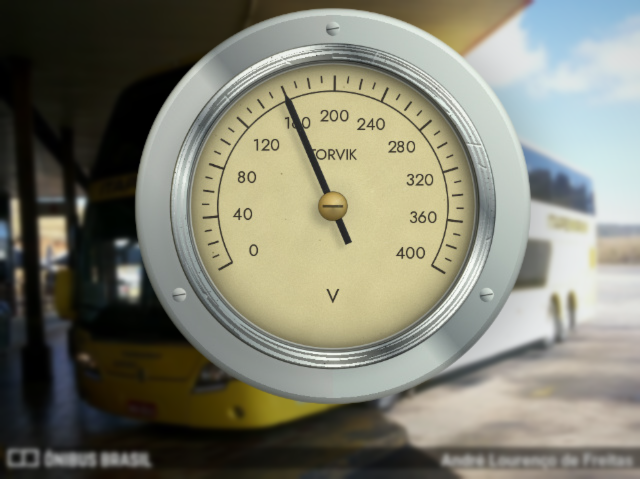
160 V
